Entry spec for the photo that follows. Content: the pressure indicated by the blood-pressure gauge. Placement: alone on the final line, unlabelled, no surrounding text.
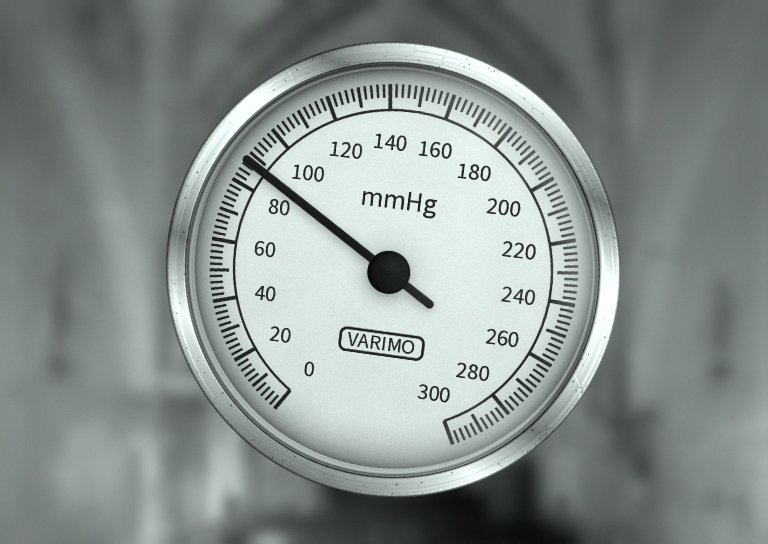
88 mmHg
